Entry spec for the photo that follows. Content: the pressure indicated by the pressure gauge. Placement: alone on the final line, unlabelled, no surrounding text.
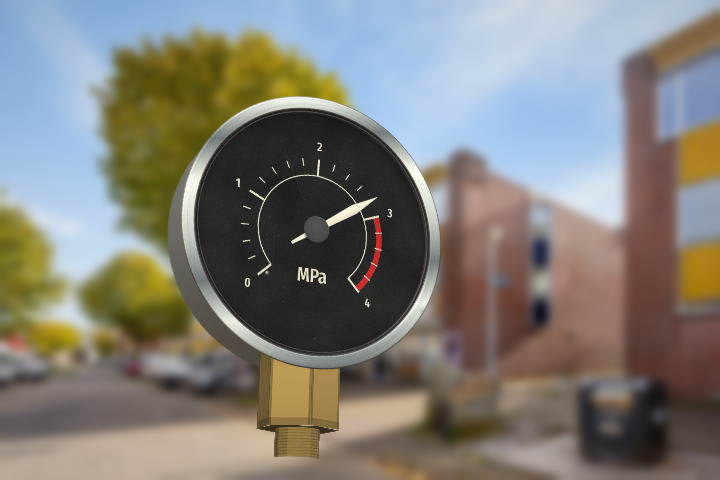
2.8 MPa
